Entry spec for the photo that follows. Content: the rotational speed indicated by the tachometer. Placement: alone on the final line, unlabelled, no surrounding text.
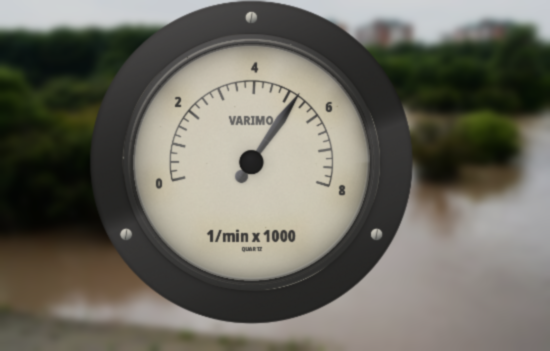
5250 rpm
